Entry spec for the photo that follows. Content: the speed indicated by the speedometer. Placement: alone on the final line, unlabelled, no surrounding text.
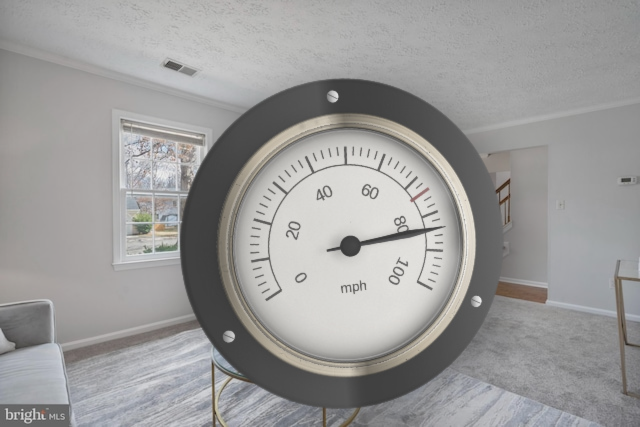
84 mph
